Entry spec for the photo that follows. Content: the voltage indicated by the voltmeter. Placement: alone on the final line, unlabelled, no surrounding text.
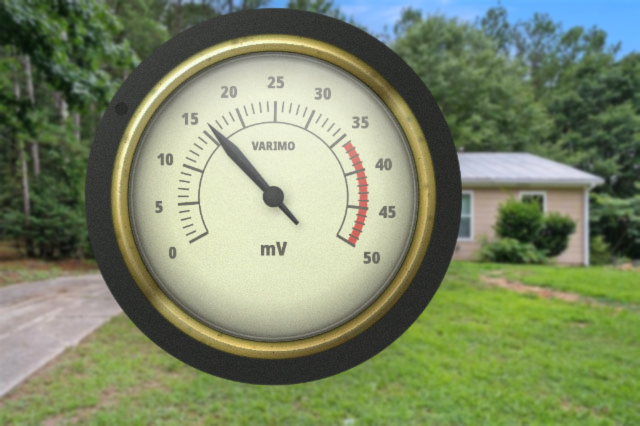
16 mV
